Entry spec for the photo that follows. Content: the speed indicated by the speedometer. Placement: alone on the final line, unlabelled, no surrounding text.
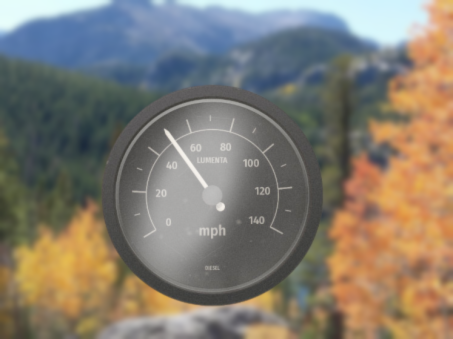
50 mph
